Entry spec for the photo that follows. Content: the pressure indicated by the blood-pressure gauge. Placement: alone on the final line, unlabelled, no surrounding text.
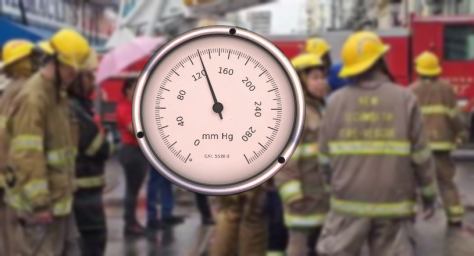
130 mmHg
